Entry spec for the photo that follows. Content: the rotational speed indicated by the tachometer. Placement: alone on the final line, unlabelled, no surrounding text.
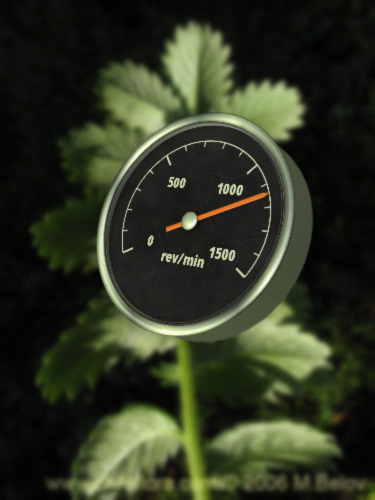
1150 rpm
